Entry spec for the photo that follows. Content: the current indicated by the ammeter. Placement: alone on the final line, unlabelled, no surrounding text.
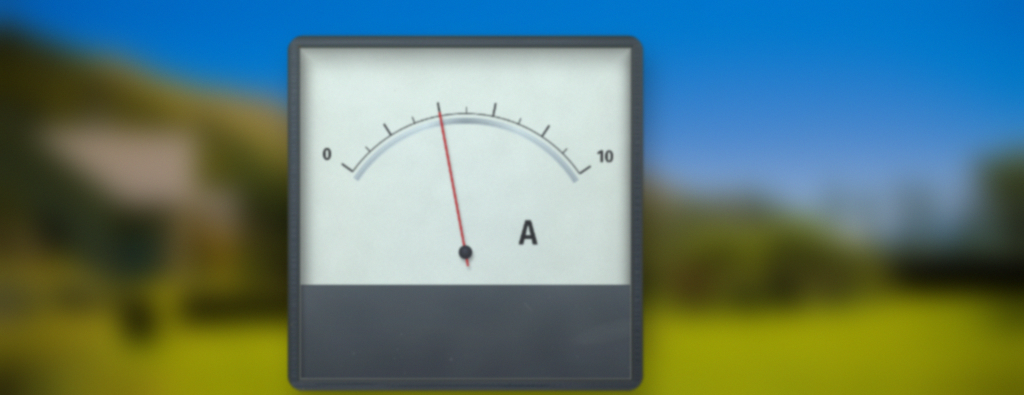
4 A
